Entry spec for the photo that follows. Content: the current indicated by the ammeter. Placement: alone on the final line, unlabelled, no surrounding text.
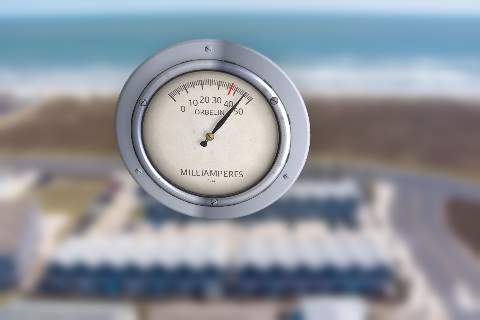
45 mA
